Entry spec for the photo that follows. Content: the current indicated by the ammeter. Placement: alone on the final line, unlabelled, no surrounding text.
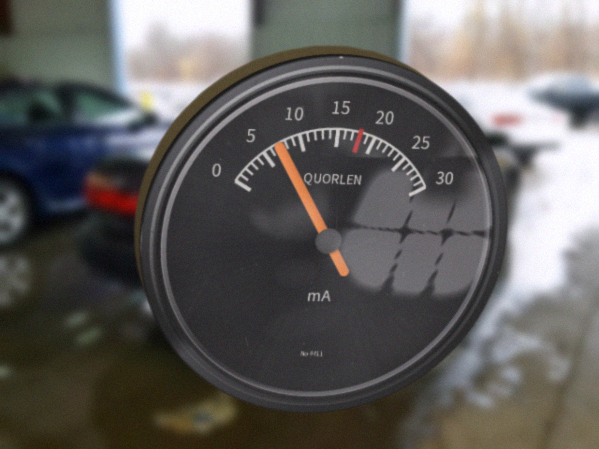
7 mA
